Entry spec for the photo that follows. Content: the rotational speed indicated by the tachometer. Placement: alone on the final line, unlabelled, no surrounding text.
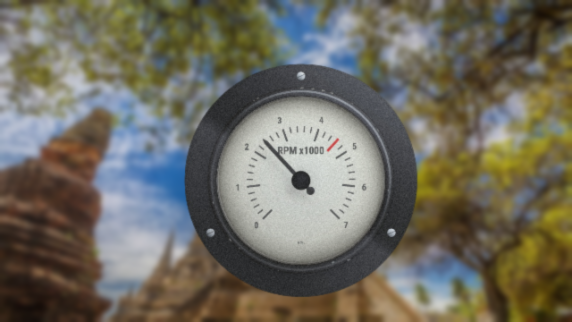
2400 rpm
